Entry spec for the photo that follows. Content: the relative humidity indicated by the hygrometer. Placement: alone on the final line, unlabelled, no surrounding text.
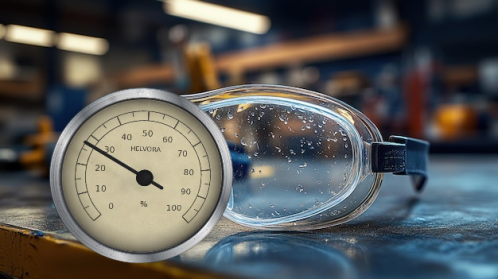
27.5 %
